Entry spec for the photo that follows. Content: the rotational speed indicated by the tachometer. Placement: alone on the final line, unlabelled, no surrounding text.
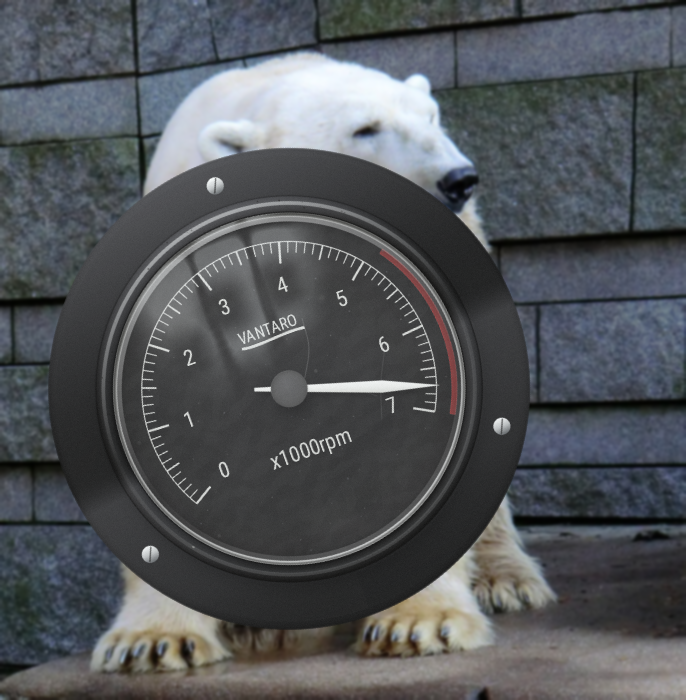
6700 rpm
